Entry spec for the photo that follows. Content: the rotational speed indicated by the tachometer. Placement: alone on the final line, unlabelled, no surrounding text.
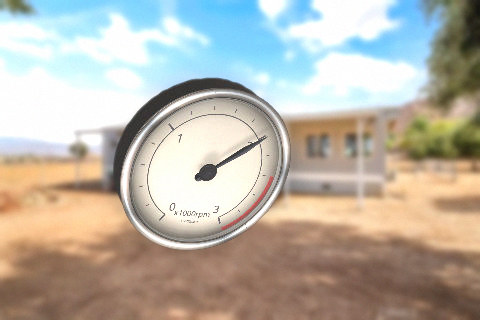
2000 rpm
